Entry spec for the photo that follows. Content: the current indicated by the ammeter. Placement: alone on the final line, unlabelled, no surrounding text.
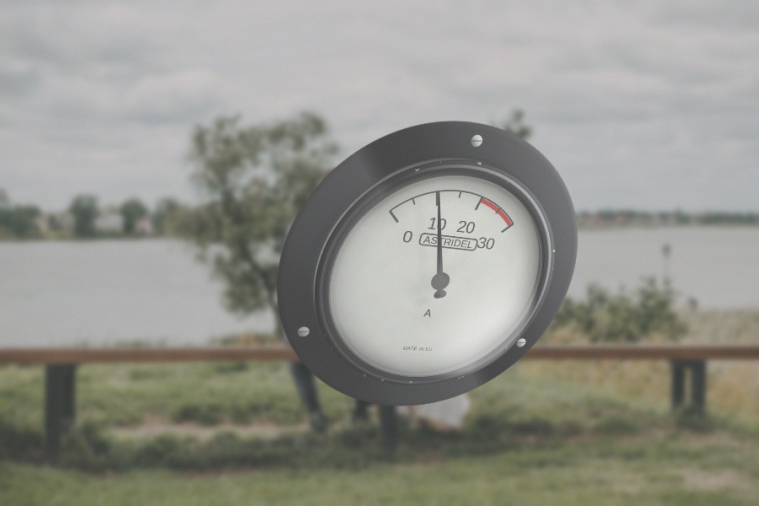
10 A
